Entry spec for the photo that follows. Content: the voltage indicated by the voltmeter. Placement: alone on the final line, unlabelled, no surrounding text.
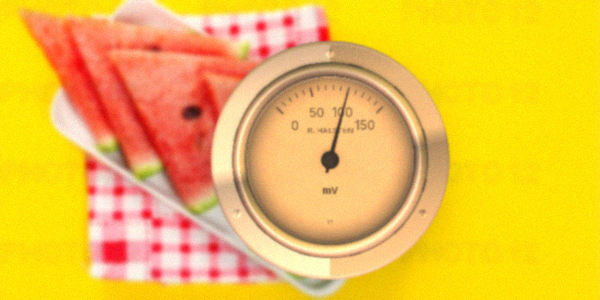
100 mV
